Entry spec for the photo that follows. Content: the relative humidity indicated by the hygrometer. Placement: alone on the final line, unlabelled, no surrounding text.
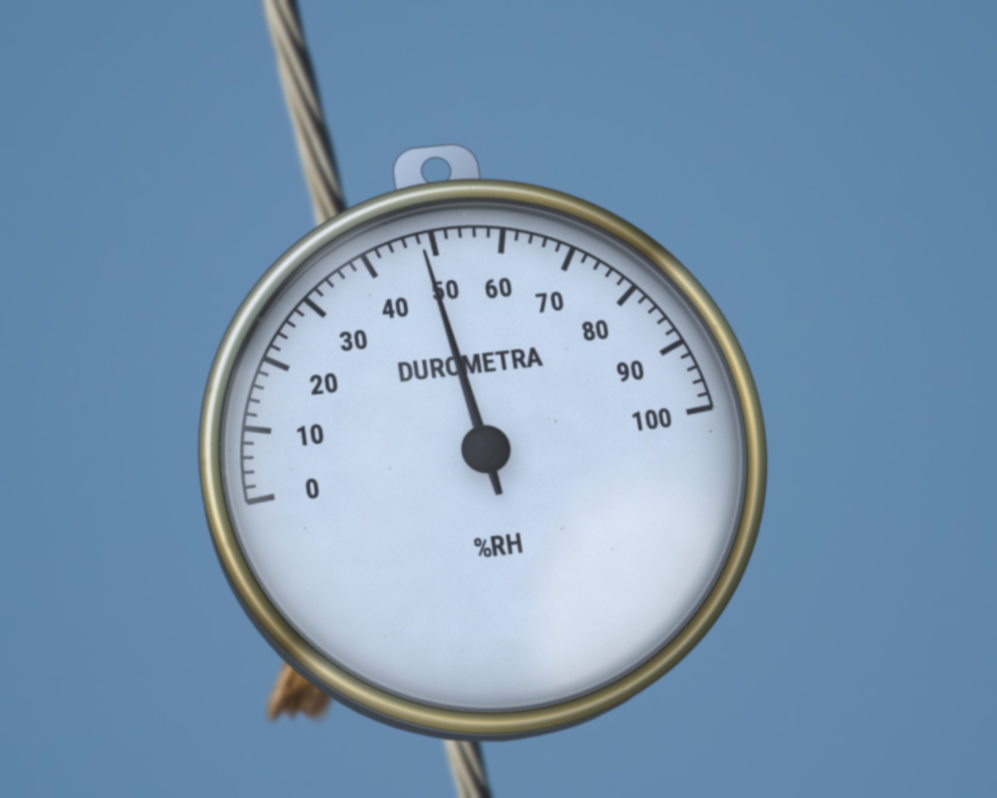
48 %
